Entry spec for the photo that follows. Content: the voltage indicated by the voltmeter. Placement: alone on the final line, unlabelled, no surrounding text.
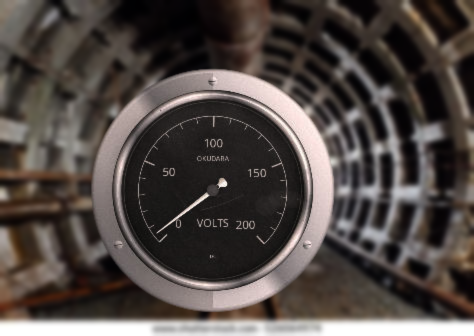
5 V
